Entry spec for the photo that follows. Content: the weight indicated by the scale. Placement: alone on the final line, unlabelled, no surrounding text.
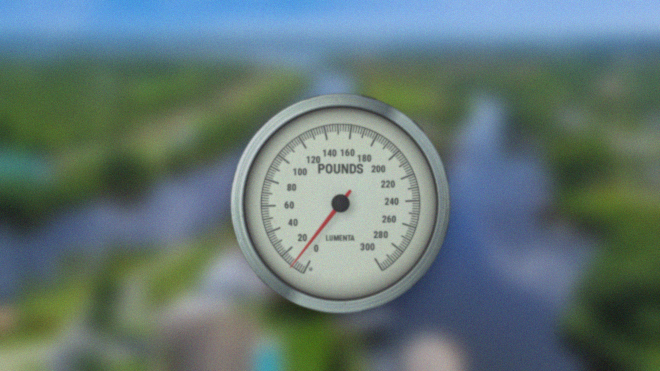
10 lb
